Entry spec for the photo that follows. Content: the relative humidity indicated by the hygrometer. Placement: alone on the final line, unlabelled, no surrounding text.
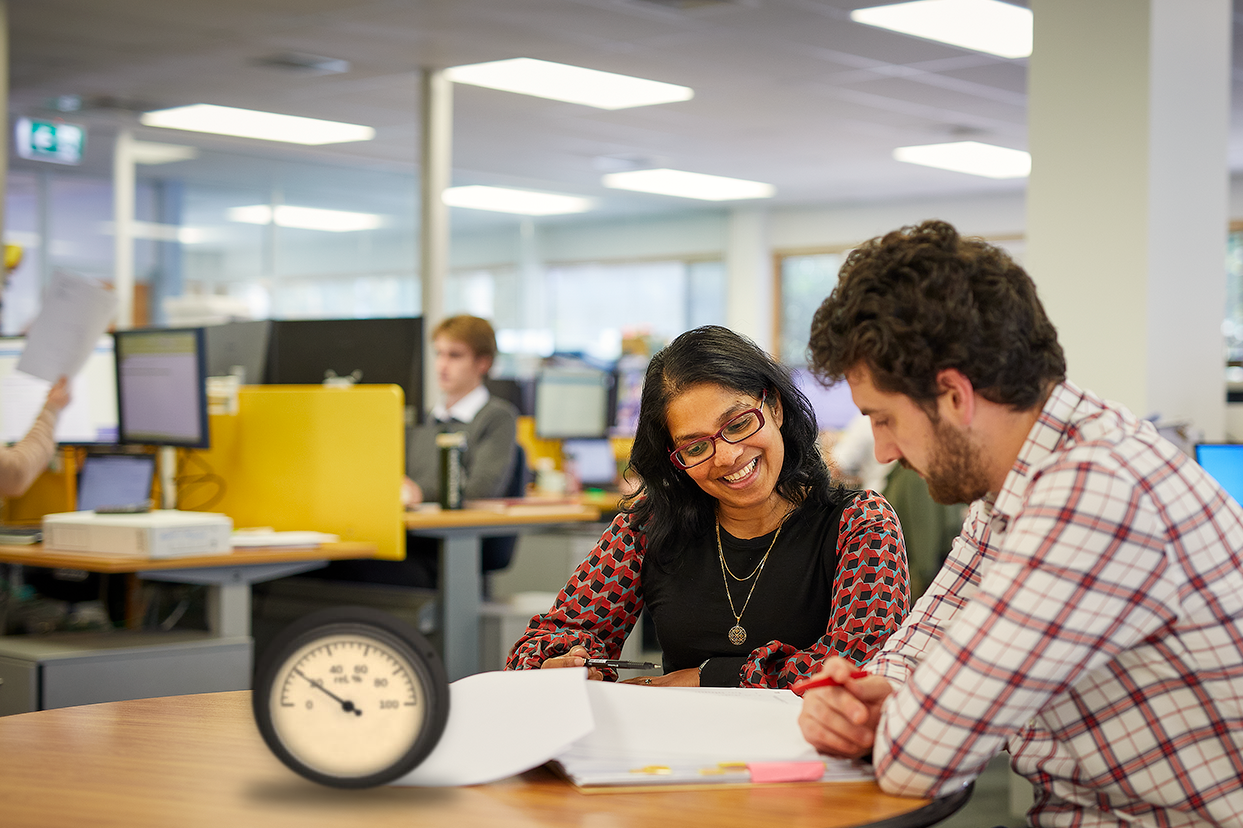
20 %
